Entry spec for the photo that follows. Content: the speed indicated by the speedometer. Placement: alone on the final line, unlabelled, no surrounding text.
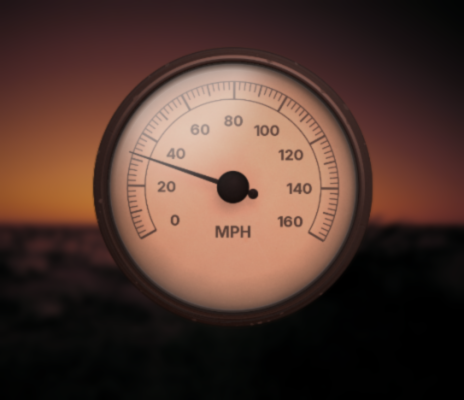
32 mph
